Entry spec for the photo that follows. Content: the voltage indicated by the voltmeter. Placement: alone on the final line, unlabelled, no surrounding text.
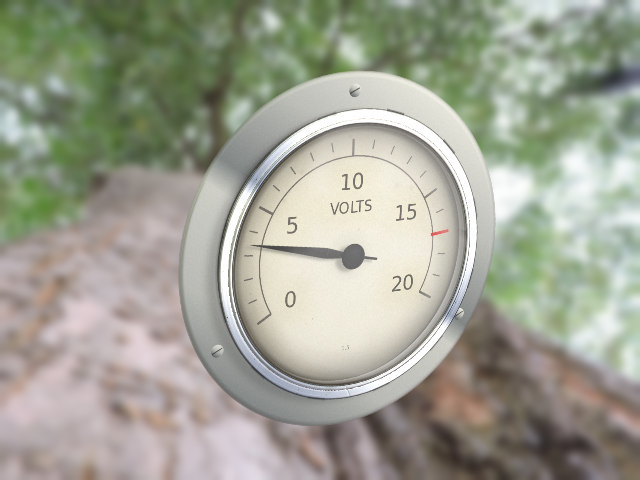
3.5 V
